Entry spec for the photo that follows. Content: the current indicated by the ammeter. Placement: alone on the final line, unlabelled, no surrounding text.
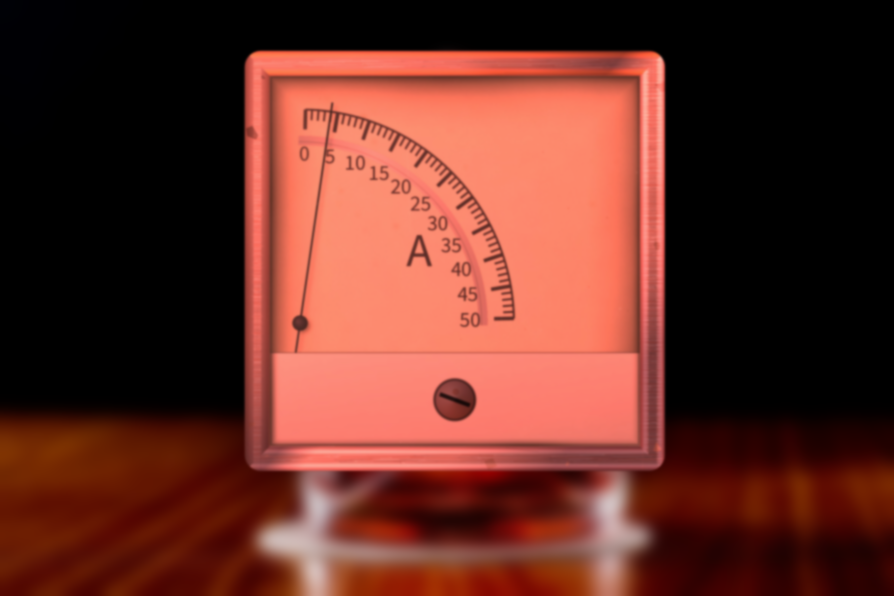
4 A
